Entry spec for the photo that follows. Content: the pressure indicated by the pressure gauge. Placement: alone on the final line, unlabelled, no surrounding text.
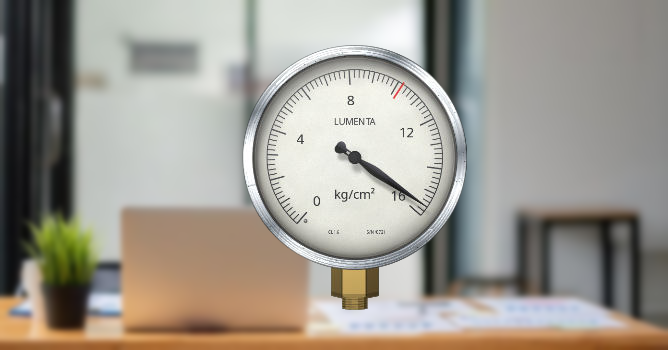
15.6 kg/cm²
